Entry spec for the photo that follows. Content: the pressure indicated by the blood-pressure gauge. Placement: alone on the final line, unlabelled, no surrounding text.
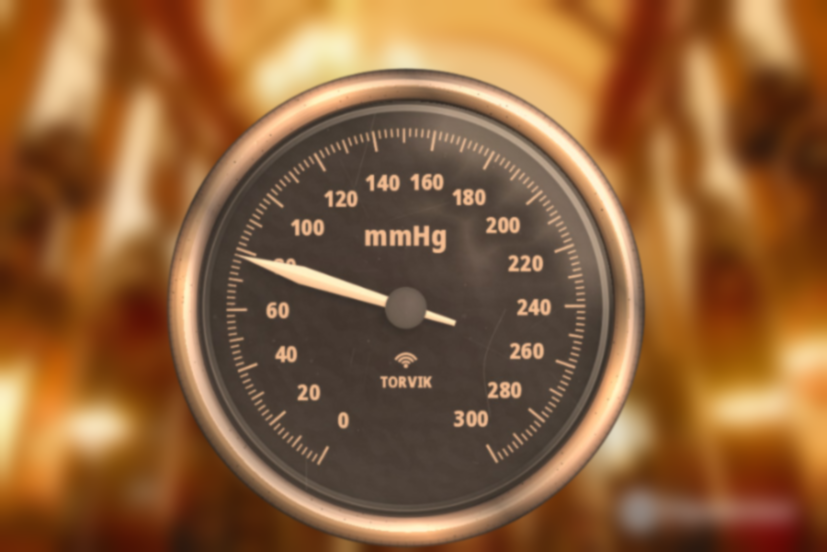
78 mmHg
